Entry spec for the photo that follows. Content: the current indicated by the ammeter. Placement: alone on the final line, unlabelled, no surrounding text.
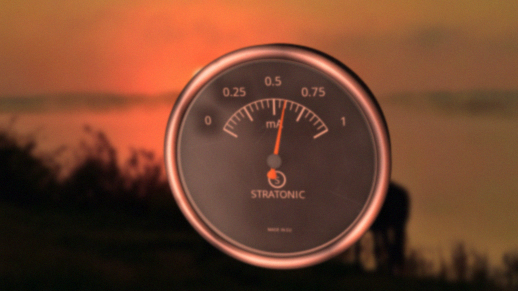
0.6 mA
